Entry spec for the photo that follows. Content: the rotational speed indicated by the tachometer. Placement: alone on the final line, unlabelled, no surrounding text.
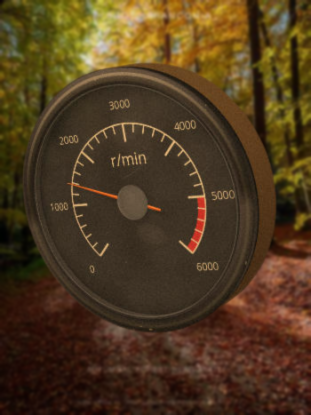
1400 rpm
